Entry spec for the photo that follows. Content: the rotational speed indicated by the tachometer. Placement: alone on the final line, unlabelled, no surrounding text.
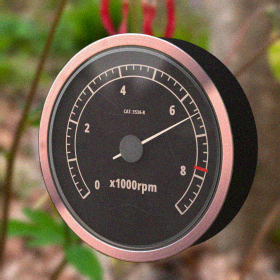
6500 rpm
